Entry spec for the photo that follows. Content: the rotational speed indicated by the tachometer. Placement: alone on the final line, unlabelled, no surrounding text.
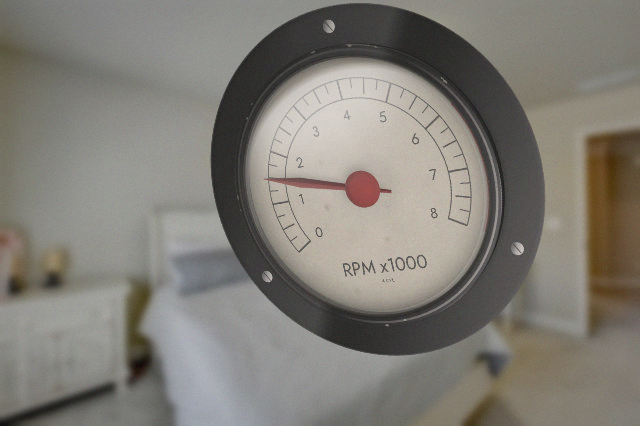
1500 rpm
